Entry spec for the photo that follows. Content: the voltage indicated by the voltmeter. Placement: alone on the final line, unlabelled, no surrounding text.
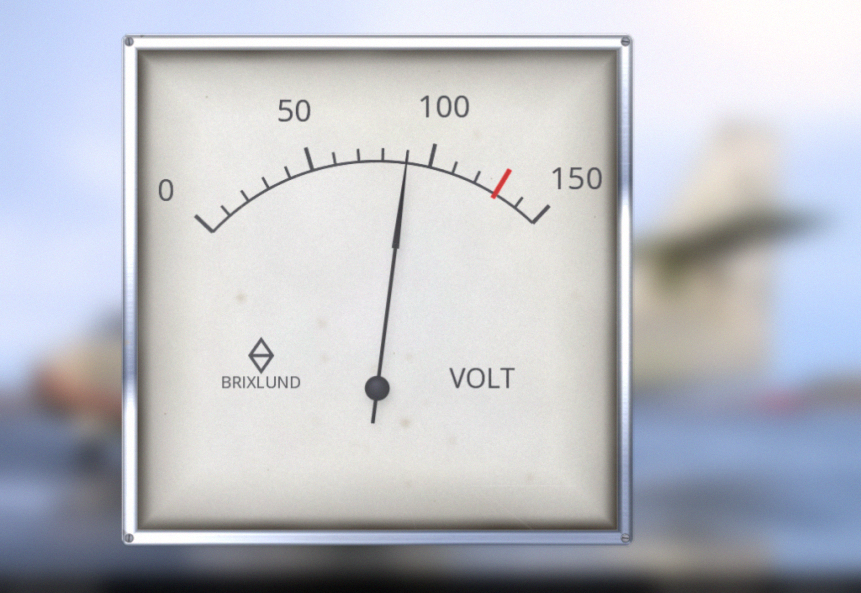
90 V
